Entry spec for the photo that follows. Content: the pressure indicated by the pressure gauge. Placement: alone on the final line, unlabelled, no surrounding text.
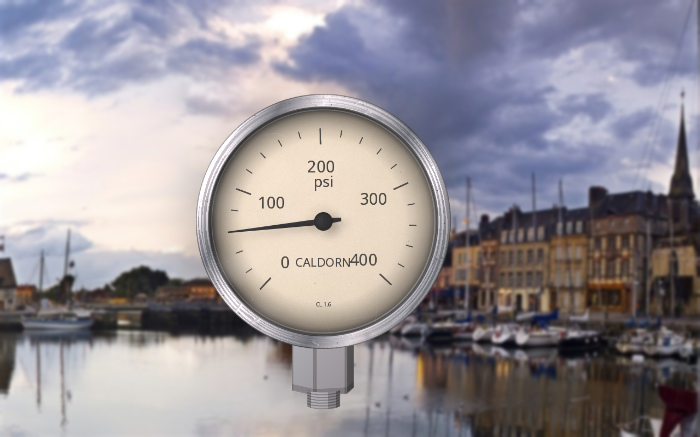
60 psi
